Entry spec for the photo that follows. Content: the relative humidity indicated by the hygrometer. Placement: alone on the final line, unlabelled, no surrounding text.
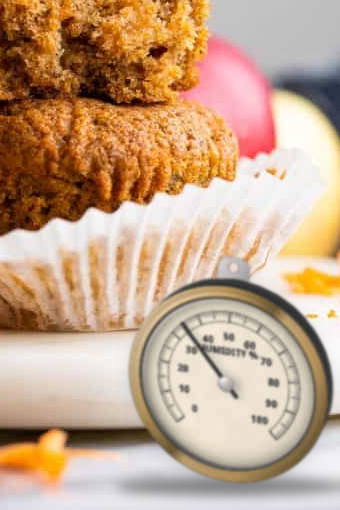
35 %
